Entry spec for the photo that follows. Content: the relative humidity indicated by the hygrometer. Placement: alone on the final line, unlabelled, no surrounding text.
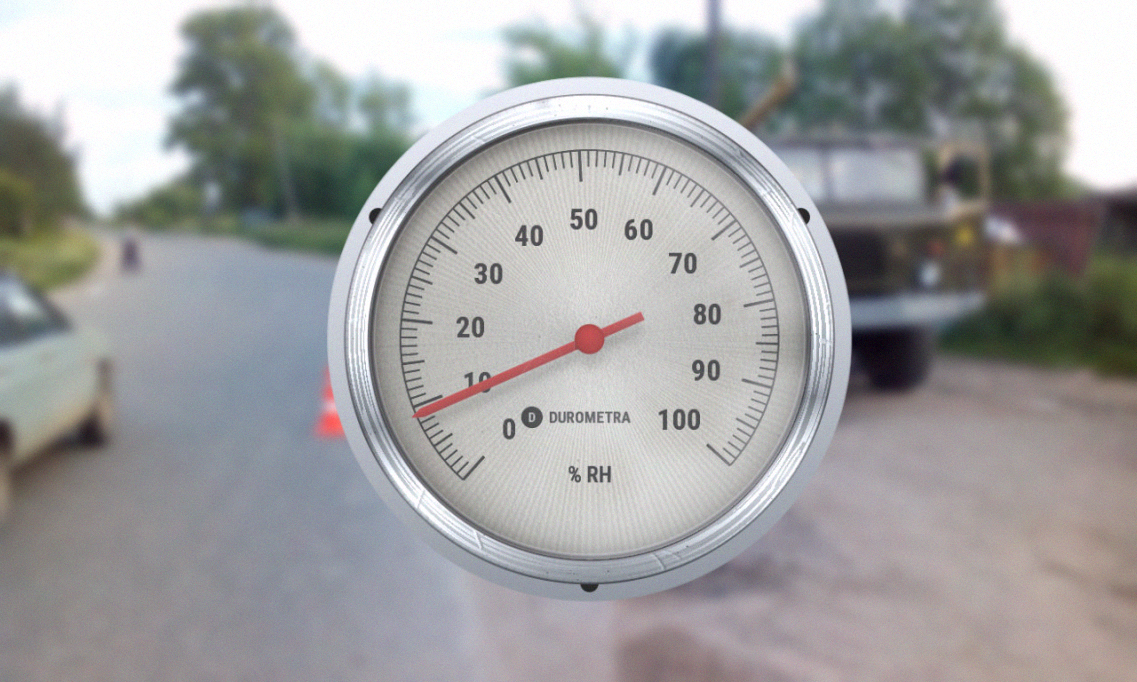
9 %
